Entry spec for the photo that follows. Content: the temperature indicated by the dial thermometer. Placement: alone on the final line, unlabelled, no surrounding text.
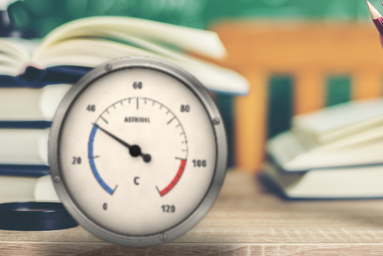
36 °C
